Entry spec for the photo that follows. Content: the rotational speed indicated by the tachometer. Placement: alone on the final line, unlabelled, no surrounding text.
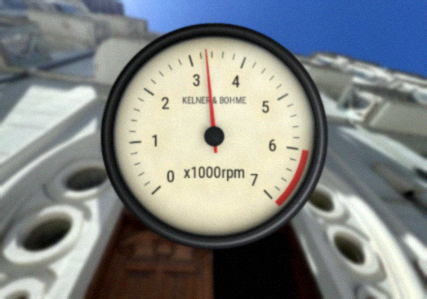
3300 rpm
